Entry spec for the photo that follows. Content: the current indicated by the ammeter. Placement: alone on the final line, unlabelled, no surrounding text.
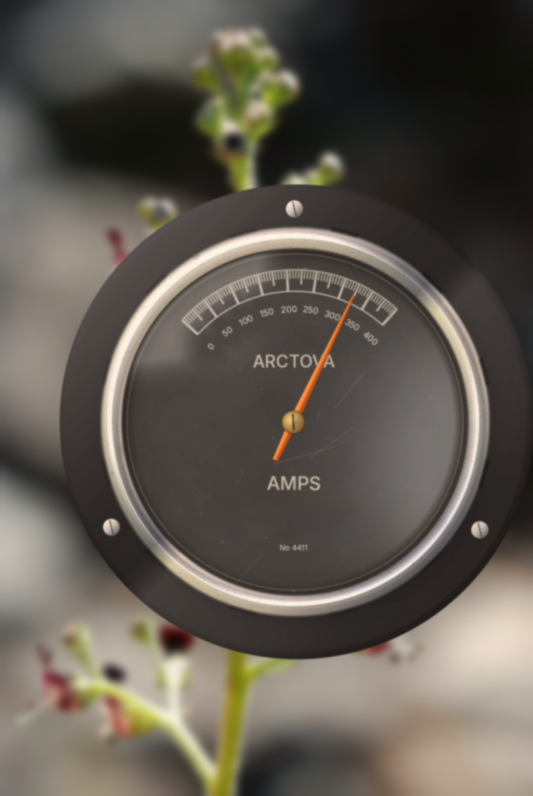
325 A
